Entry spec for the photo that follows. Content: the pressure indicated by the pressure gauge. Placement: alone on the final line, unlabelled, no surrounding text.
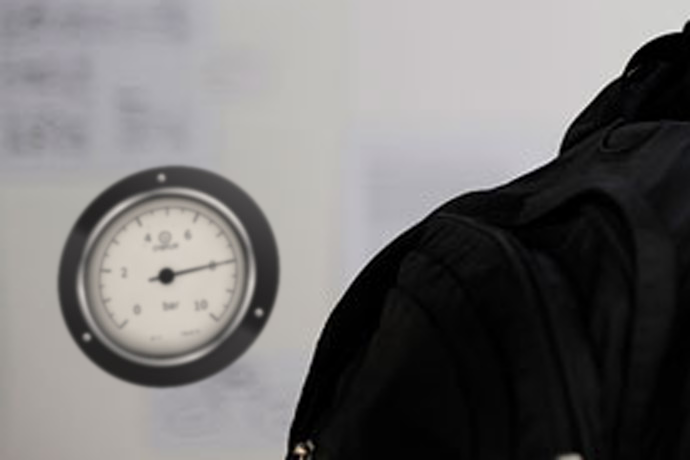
8 bar
